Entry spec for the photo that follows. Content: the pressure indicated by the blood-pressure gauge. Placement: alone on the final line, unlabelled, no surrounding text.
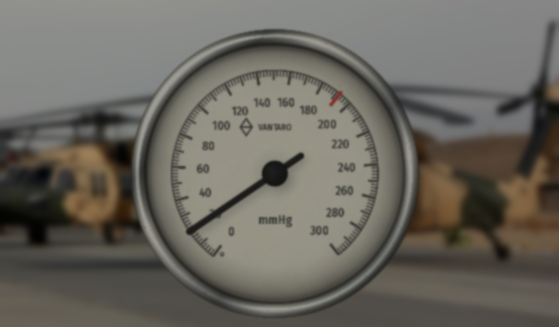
20 mmHg
